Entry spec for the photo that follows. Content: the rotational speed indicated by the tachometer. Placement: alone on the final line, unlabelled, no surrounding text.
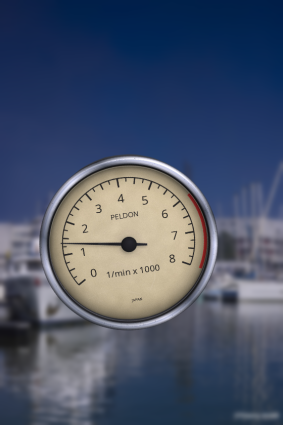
1375 rpm
